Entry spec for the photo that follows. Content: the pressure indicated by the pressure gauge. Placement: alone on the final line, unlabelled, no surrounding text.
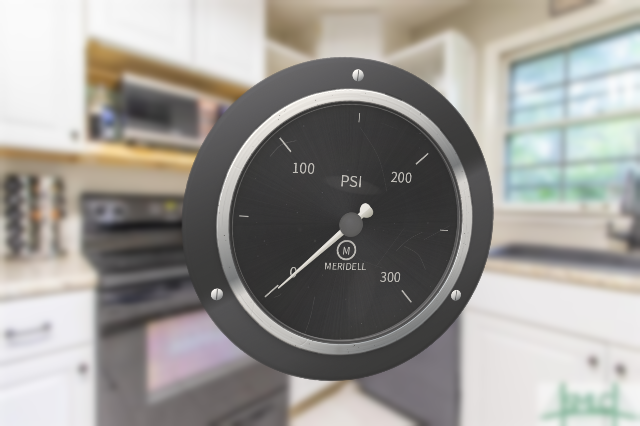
0 psi
